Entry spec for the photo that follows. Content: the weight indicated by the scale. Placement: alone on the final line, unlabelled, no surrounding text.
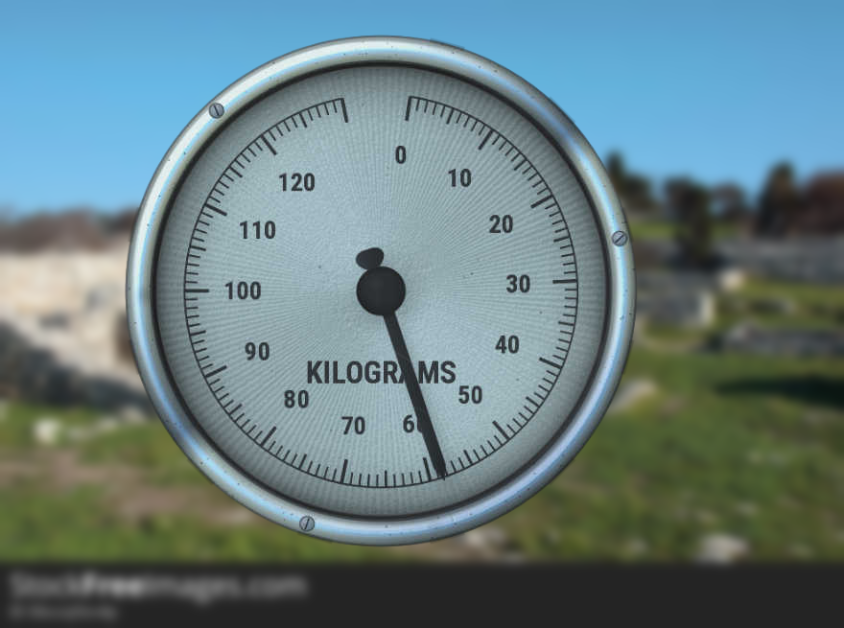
58.5 kg
